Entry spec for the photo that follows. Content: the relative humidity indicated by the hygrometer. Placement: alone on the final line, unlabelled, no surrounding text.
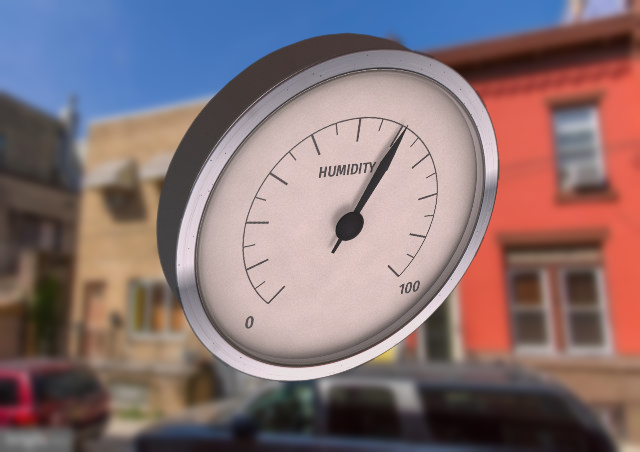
60 %
